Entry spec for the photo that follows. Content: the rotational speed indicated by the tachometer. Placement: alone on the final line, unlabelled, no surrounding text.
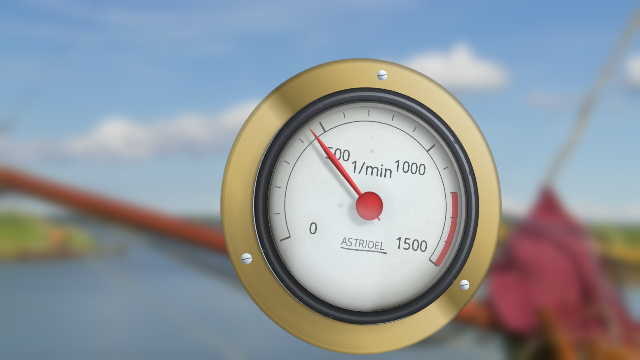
450 rpm
